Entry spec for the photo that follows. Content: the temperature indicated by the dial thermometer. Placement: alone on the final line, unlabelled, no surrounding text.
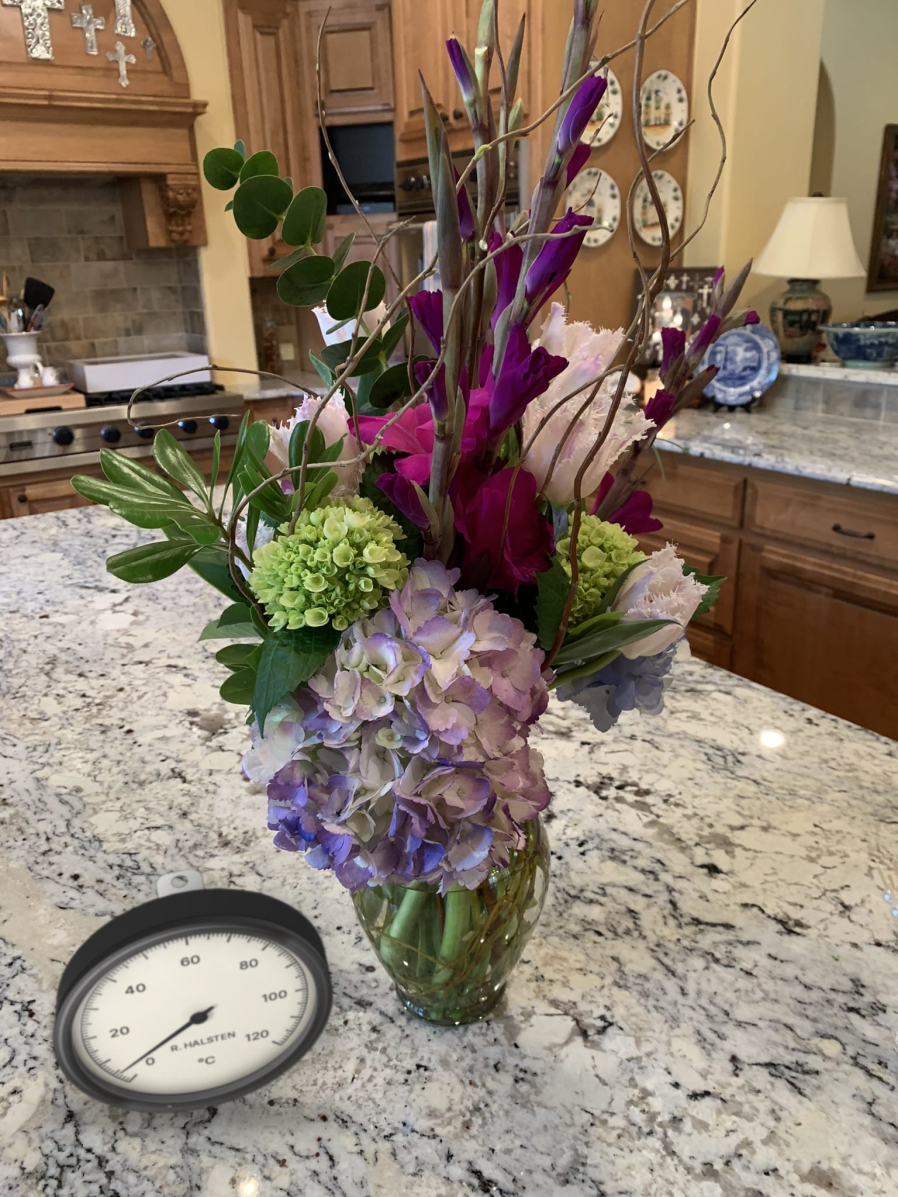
5 °C
